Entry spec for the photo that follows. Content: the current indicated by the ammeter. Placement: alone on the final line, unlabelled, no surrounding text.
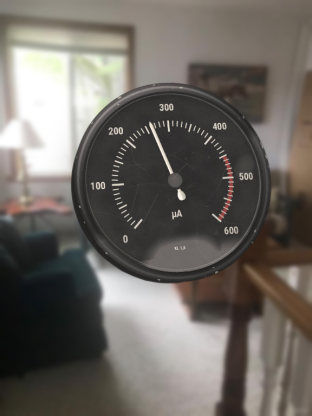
260 µA
